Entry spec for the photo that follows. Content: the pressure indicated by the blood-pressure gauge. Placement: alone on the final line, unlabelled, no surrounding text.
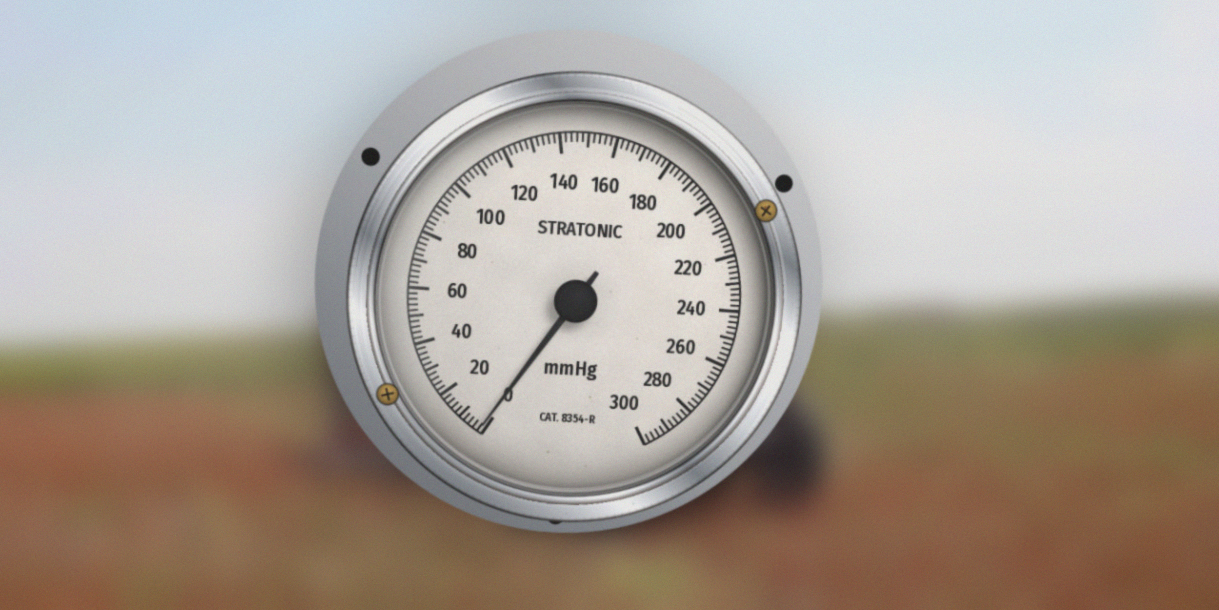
2 mmHg
